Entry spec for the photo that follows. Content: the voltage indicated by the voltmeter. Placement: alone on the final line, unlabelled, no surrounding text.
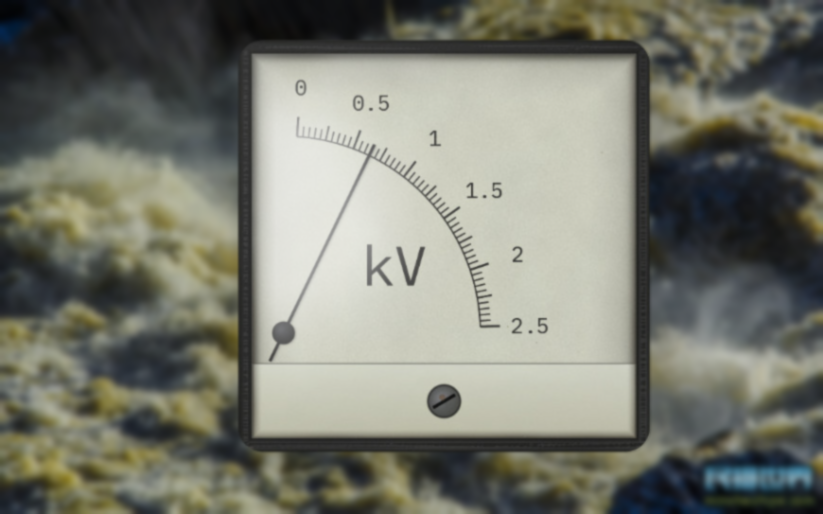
0.65 kV
